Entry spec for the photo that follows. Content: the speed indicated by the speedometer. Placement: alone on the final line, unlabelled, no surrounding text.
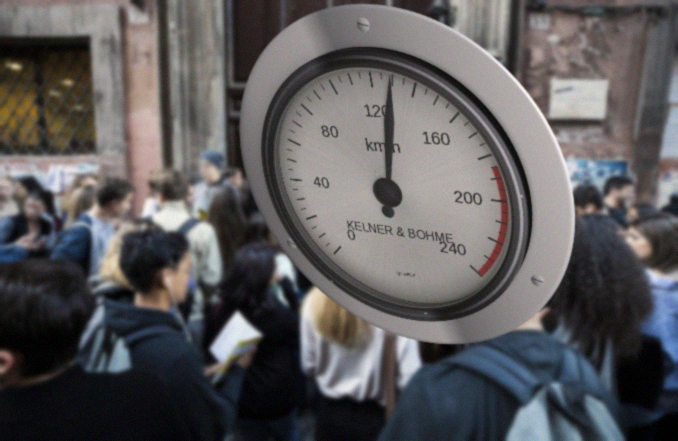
130 km/h
